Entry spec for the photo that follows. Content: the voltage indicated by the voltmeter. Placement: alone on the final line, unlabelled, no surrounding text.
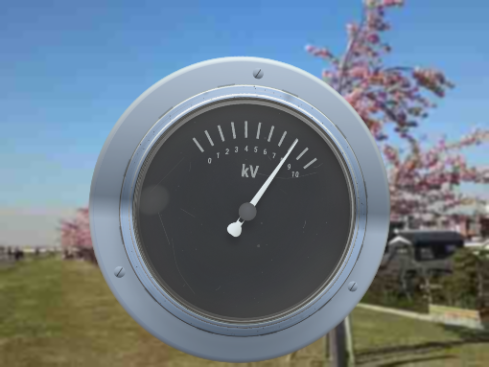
8 kV
